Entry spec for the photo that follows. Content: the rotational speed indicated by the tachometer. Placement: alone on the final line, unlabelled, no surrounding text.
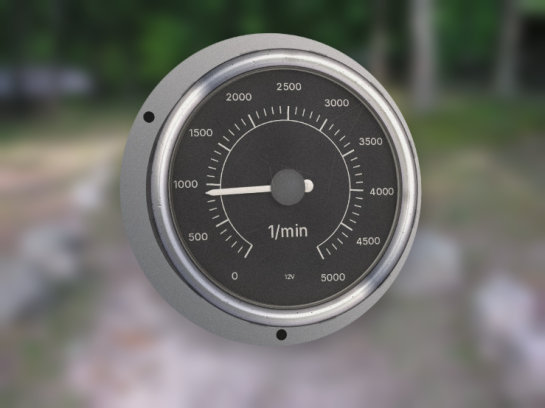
900 rpm
